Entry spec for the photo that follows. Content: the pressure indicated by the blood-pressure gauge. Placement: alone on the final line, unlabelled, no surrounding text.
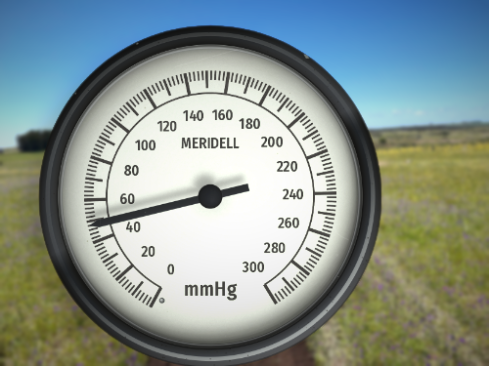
48 mmHg
